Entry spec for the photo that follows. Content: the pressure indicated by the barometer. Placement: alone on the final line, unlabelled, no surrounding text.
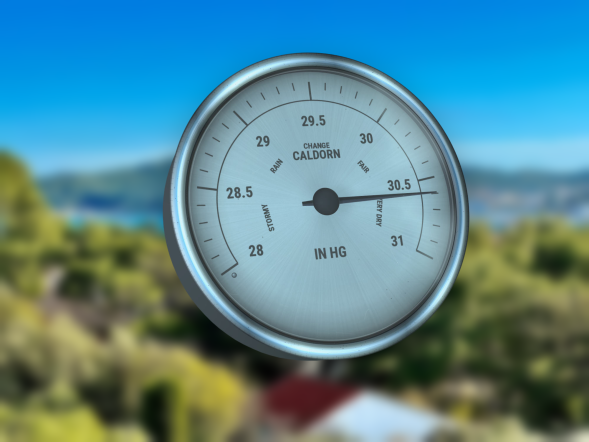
30.6 inHg
